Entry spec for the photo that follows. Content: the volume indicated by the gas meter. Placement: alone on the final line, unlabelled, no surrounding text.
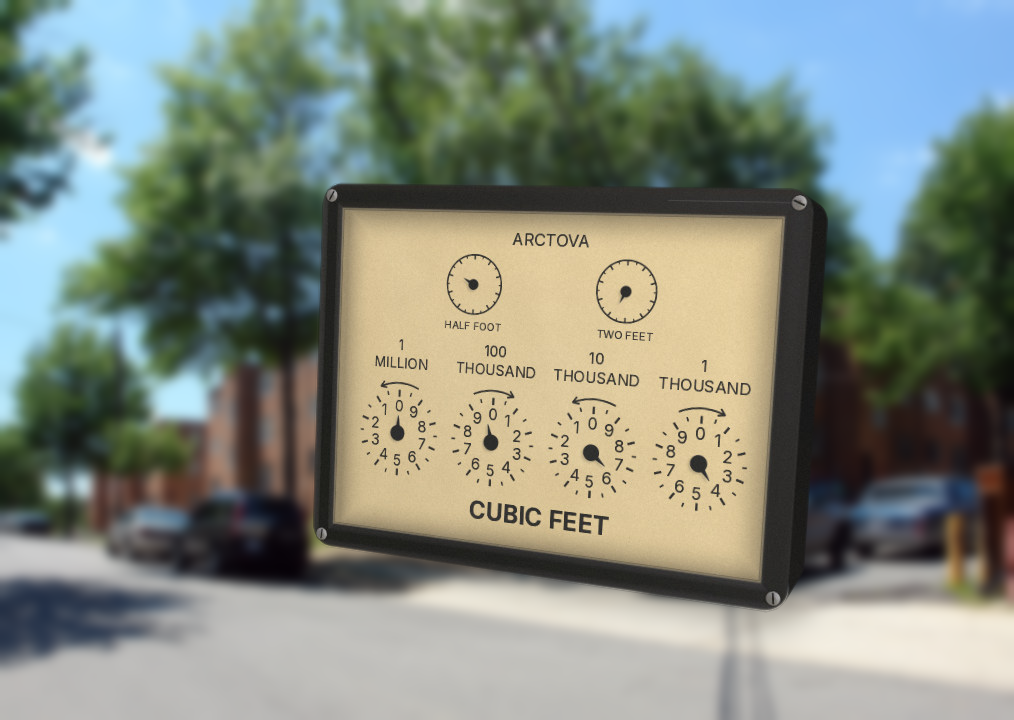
996400 ft³
